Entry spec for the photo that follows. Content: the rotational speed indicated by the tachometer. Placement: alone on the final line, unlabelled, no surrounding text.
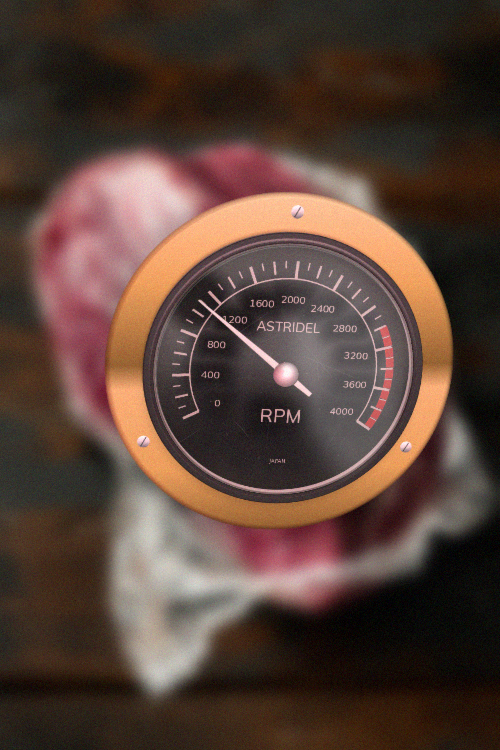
1100 rpm
